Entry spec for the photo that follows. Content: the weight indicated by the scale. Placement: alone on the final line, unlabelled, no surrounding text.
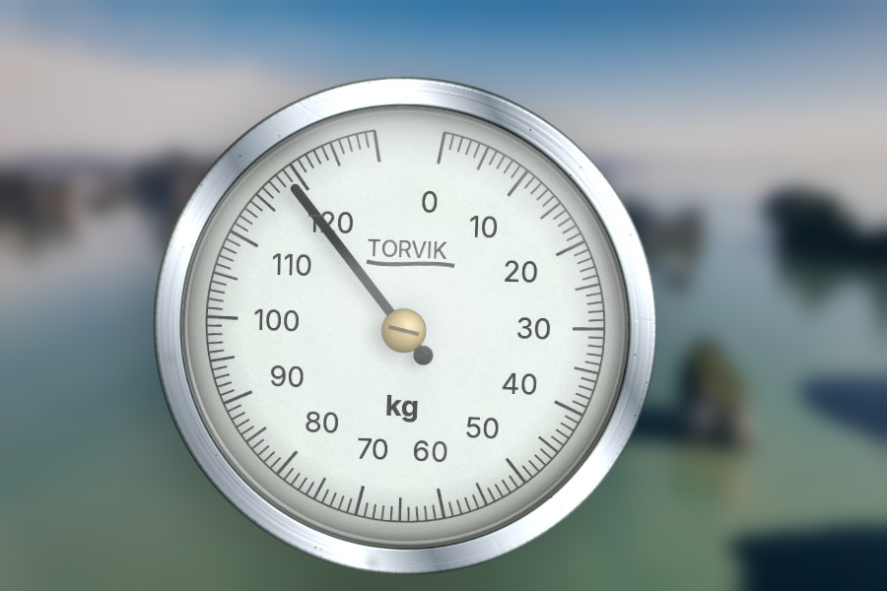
119 kg
